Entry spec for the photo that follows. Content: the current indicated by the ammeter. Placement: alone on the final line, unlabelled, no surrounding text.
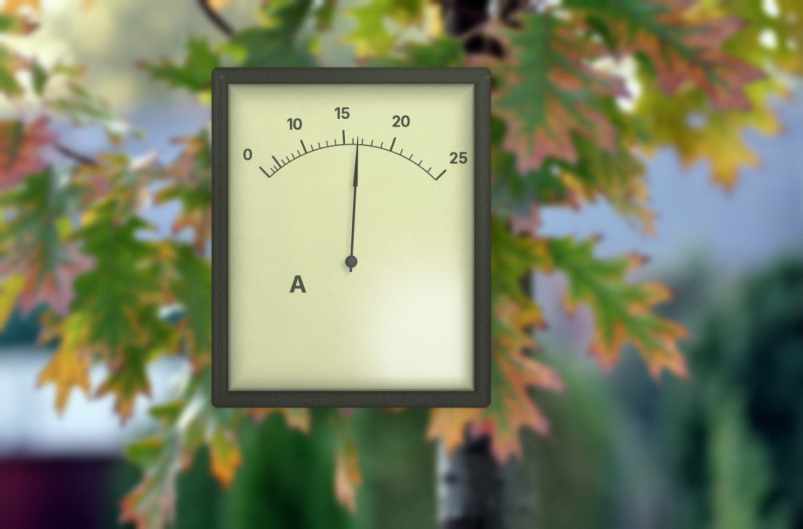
16.5 A
